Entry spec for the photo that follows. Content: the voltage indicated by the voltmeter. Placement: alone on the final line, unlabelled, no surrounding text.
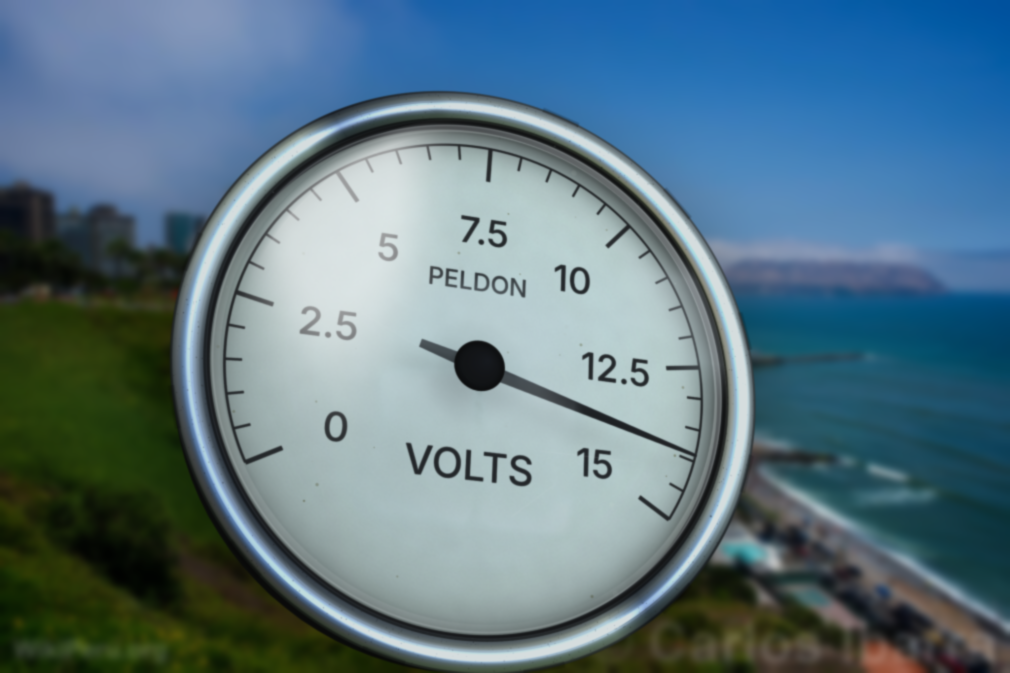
14 V
